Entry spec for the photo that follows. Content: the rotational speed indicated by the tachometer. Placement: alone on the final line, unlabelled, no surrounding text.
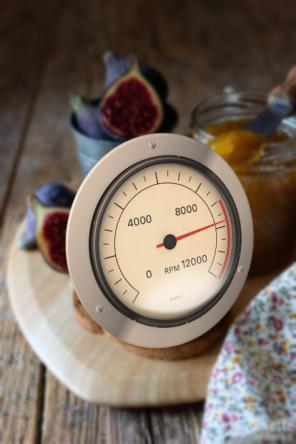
9750 rpm
